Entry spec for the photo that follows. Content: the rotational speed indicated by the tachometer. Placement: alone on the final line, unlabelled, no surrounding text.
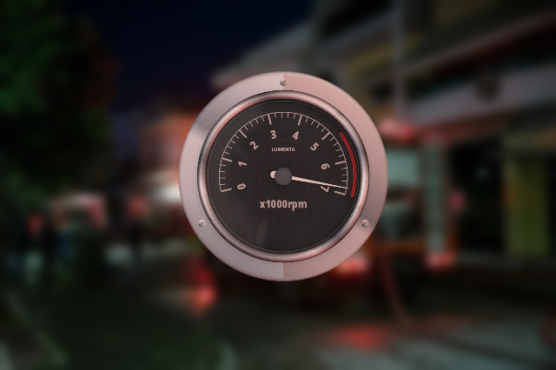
6800 rpm
